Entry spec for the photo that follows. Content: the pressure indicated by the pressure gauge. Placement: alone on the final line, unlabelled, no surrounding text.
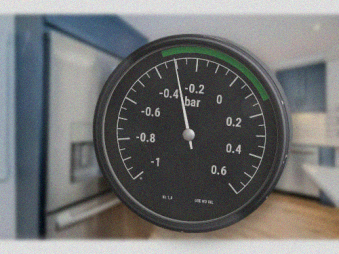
-0.3 bar
